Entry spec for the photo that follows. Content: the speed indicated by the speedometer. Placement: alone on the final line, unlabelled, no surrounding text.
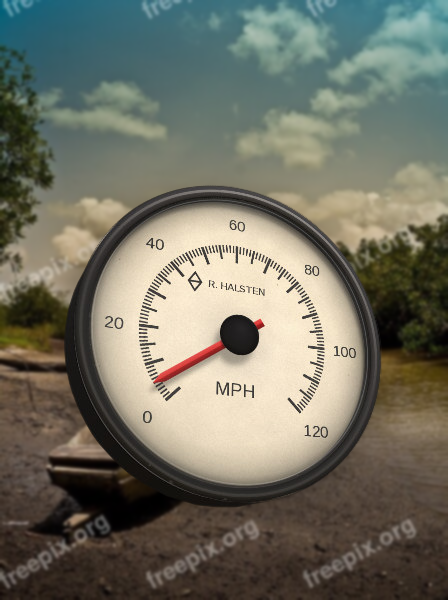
5 mph
